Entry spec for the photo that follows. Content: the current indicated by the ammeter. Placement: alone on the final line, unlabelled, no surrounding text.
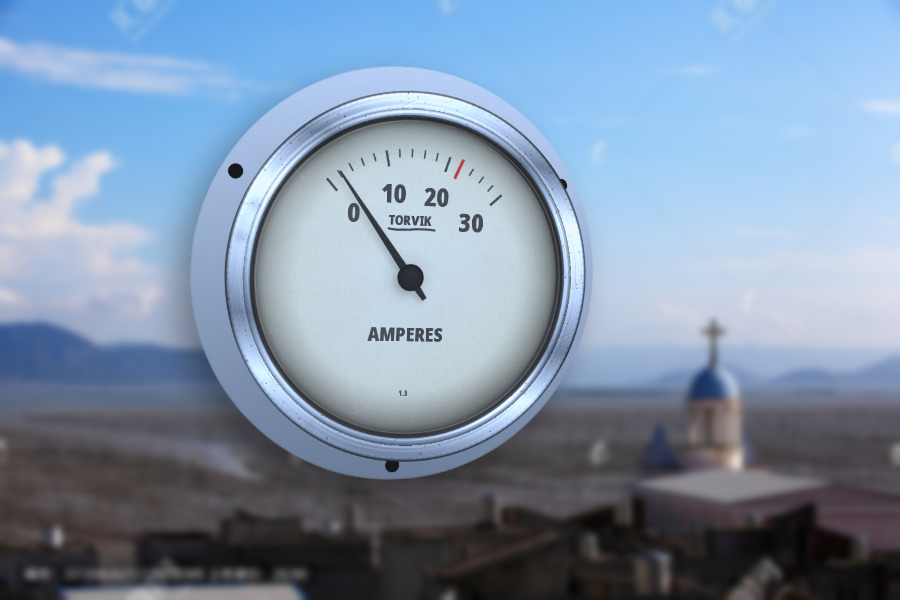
2 A
